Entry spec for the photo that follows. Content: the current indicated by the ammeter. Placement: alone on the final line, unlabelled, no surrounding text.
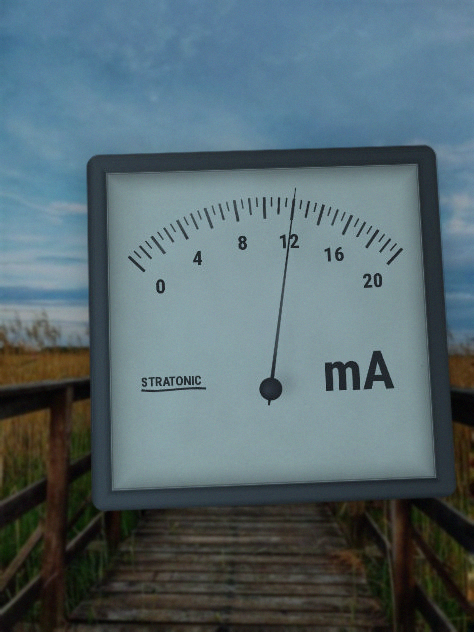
12 mA
